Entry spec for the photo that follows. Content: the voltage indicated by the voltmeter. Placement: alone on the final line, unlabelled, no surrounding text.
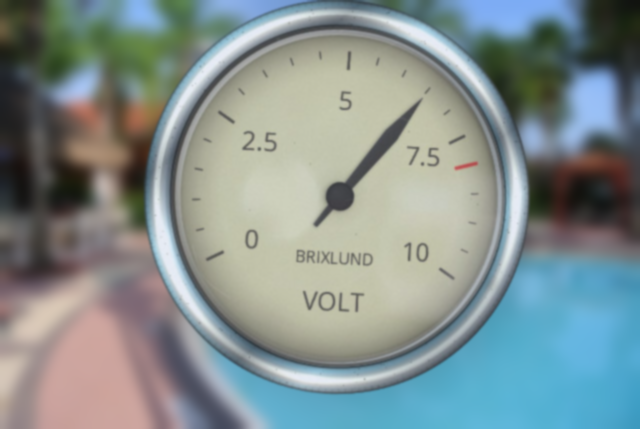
6.5 V
